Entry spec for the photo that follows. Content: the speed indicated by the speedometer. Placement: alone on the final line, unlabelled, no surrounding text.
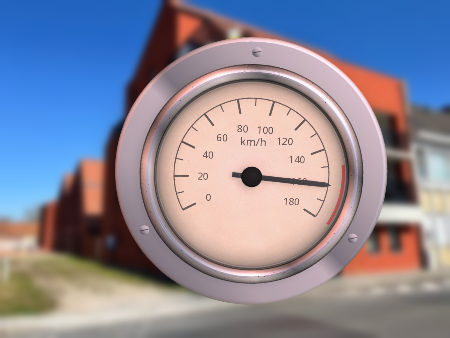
160 km/h
